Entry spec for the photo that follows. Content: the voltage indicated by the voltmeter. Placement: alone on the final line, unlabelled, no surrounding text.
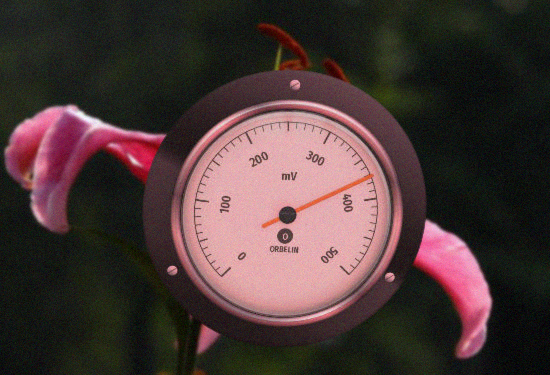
370 mV
